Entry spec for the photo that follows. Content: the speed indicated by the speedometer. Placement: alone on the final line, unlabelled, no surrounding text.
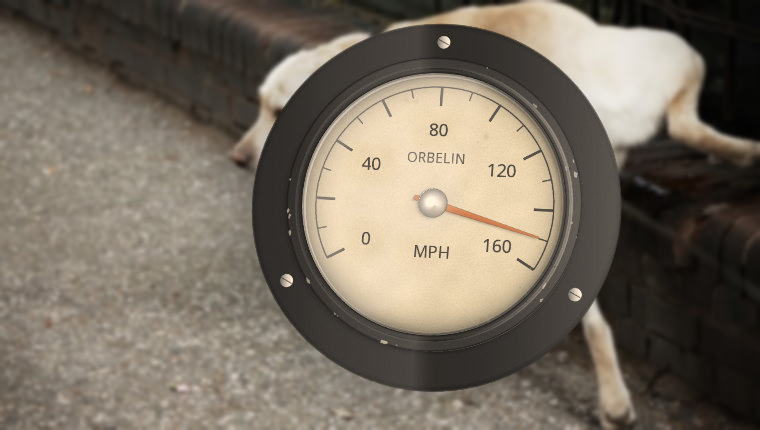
150 mph
